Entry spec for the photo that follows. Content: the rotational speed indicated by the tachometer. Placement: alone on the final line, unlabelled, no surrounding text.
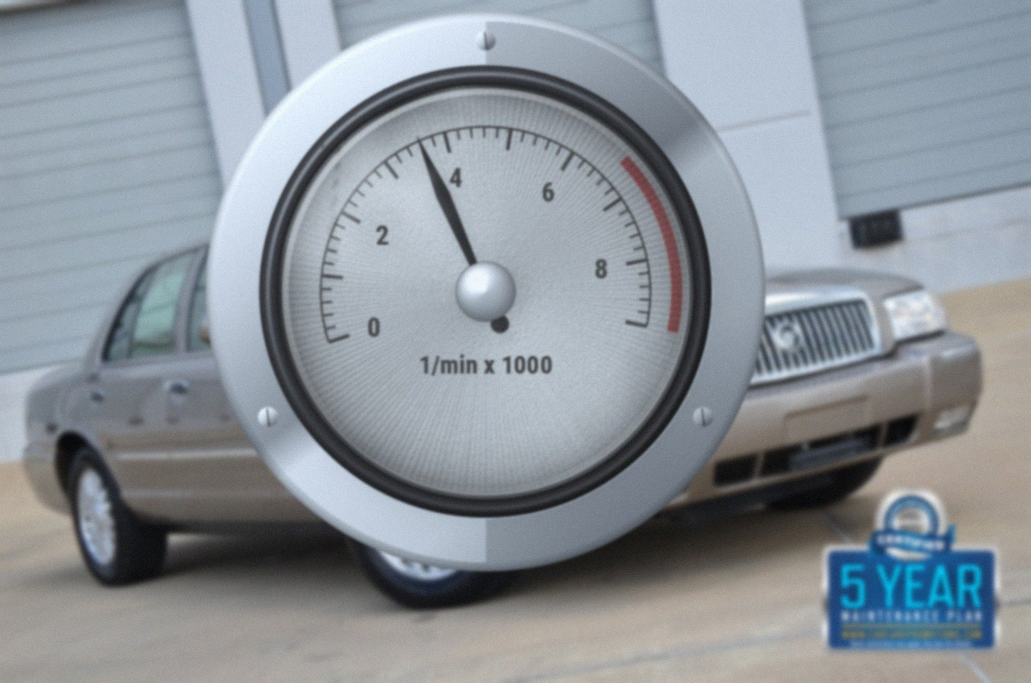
3600 rpm
